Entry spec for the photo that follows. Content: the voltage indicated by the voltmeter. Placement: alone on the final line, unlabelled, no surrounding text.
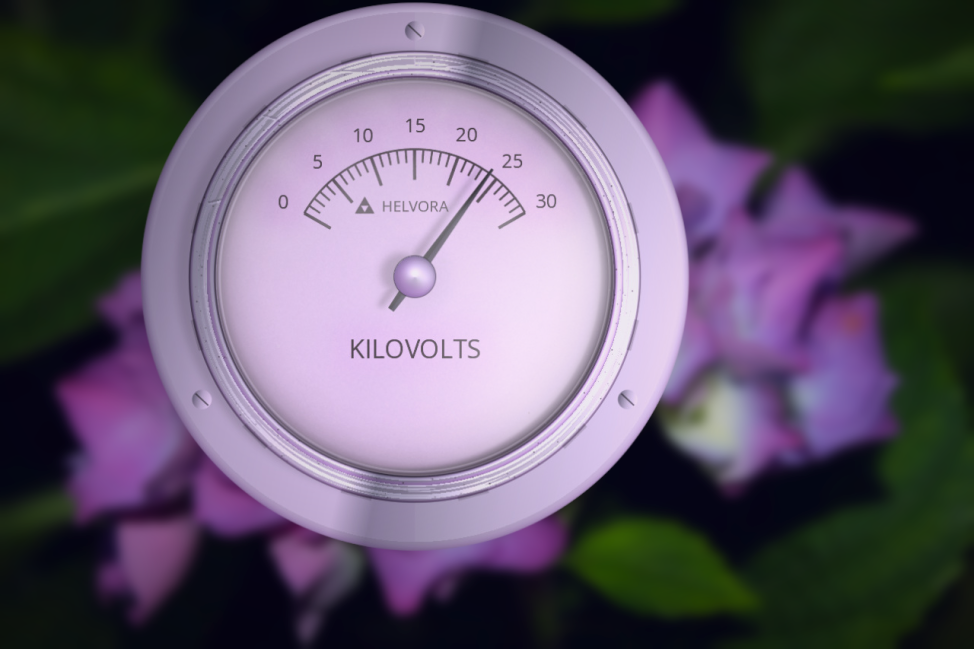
24 kV
